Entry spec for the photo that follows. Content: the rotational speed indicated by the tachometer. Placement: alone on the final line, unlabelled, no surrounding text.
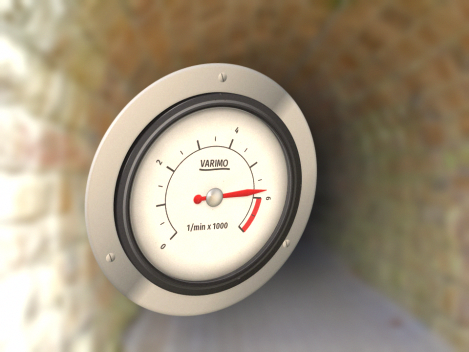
5750 rpm
